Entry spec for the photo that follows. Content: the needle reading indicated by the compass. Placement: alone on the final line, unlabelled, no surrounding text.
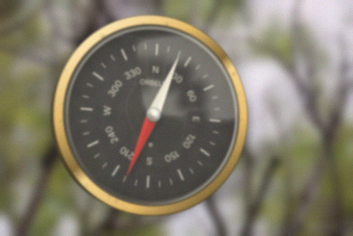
200 °
